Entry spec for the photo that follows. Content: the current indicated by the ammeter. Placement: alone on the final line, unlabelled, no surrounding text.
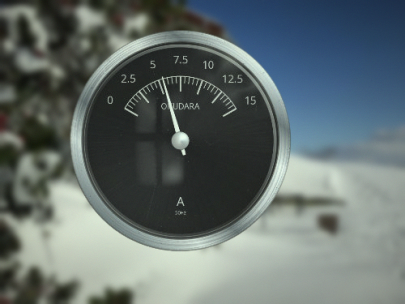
5.5 A
